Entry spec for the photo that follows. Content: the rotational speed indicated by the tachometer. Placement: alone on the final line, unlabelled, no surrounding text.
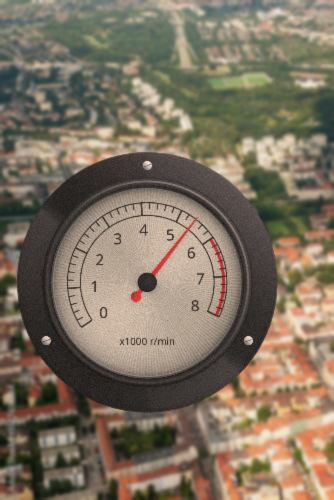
5400 rpm
